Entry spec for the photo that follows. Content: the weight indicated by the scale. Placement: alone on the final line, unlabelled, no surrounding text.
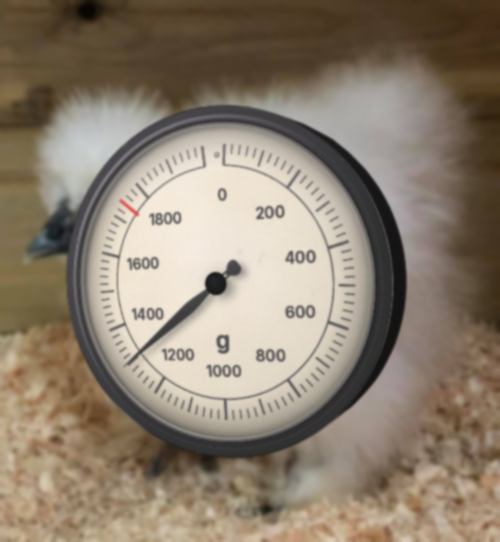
1300 g
